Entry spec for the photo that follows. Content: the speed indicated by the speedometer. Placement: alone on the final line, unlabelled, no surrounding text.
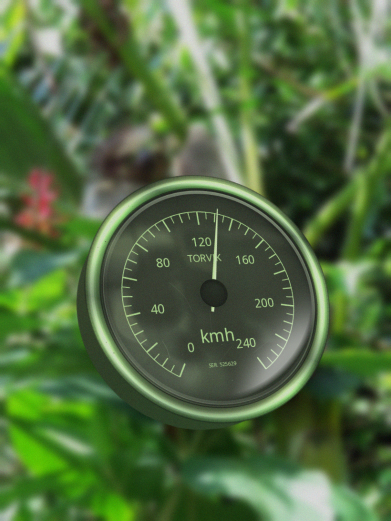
130 km/h
